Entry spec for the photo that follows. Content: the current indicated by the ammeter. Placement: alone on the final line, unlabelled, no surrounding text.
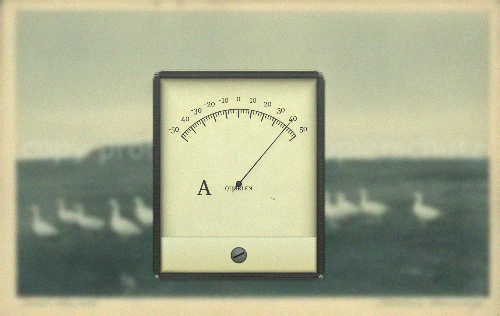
40 A
